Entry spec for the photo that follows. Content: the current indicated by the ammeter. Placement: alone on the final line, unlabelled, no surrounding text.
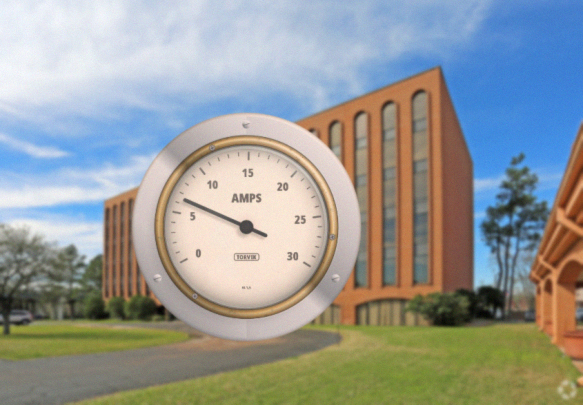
6.5 A
